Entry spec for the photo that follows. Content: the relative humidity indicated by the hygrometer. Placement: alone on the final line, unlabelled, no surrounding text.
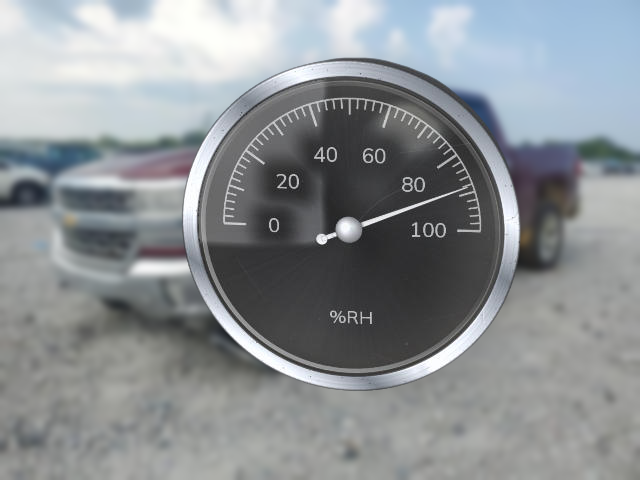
88 %
